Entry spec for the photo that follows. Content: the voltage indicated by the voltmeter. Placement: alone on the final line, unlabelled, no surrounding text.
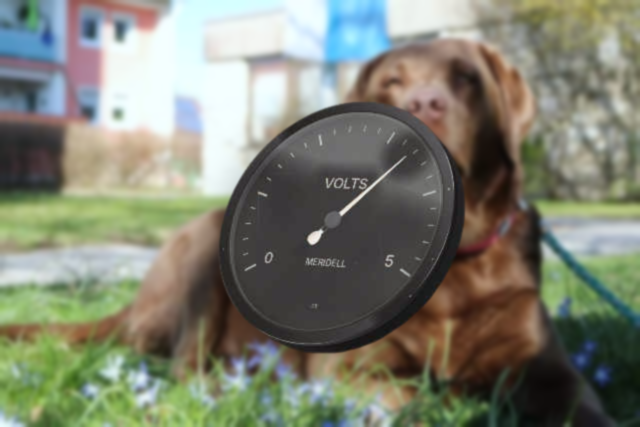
3.4 V
